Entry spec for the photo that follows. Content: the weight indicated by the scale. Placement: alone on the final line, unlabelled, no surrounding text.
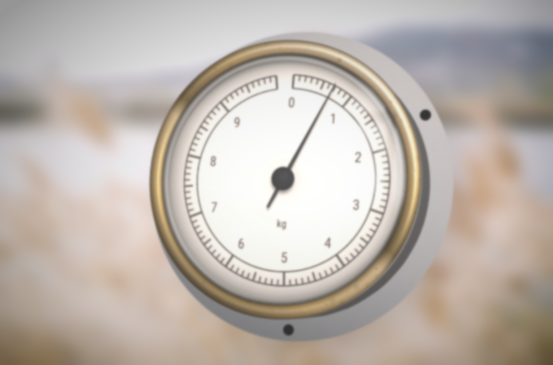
0.7 kg
